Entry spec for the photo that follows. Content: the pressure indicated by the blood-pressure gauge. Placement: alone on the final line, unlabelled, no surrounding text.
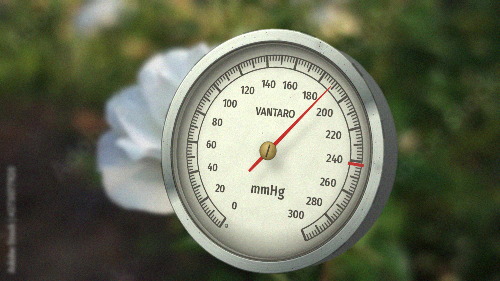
190 mmHg
